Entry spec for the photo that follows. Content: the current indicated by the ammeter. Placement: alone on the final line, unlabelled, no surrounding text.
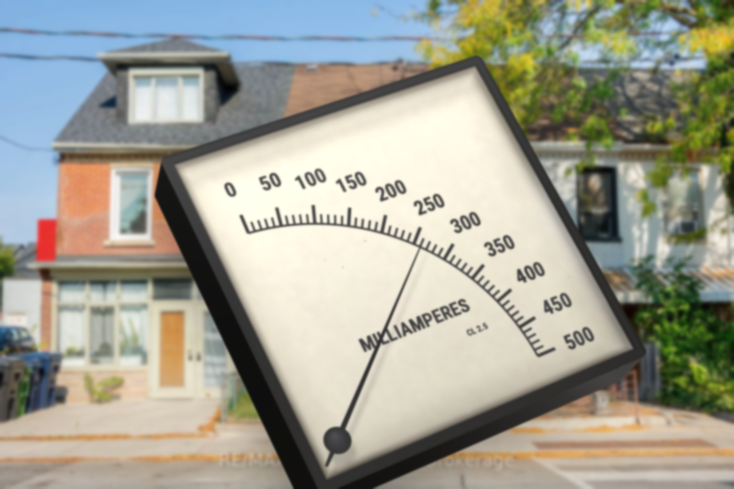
260 mA
